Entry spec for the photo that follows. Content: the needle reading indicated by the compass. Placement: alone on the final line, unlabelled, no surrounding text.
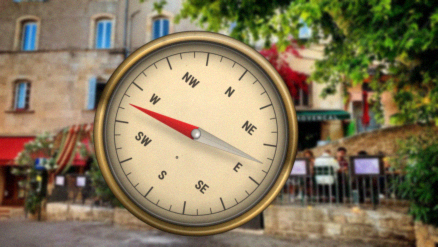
255 °
